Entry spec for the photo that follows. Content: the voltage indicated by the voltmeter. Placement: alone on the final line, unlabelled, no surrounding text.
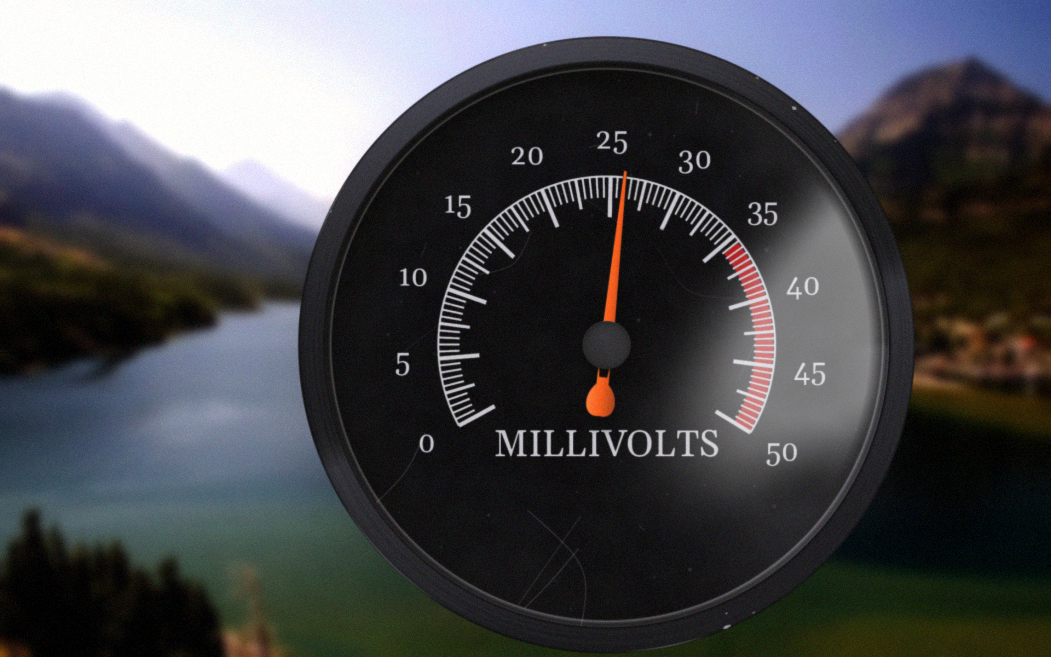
26 mV
